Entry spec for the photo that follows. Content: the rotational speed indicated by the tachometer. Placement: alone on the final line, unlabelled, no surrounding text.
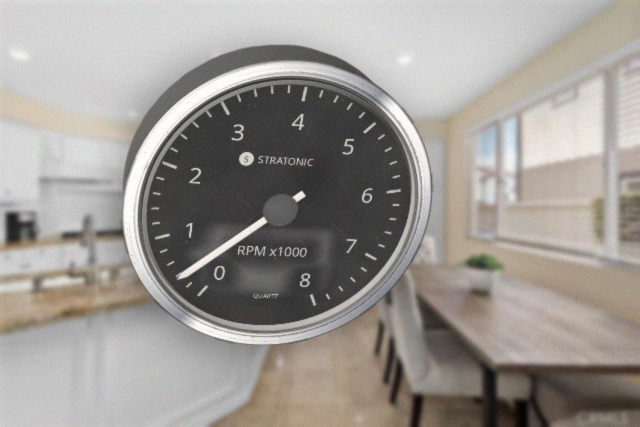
400 rpm
